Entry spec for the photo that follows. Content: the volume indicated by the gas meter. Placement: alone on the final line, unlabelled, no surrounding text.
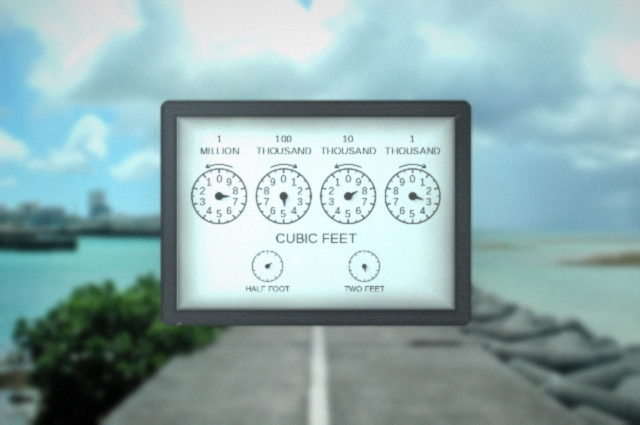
748300 ft³
